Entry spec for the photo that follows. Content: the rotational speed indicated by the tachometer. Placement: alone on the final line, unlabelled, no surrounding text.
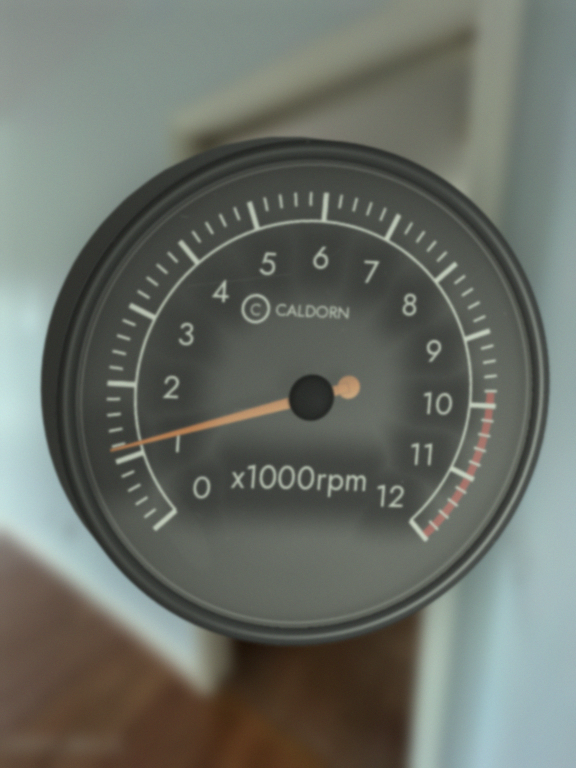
1200 rpm
